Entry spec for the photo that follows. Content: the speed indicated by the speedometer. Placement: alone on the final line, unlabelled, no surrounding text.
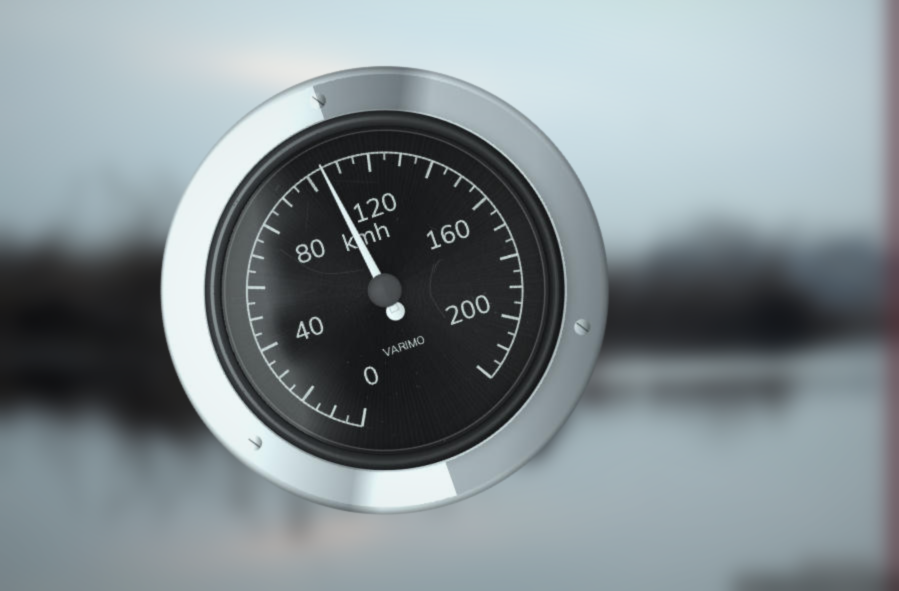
105 km/h
